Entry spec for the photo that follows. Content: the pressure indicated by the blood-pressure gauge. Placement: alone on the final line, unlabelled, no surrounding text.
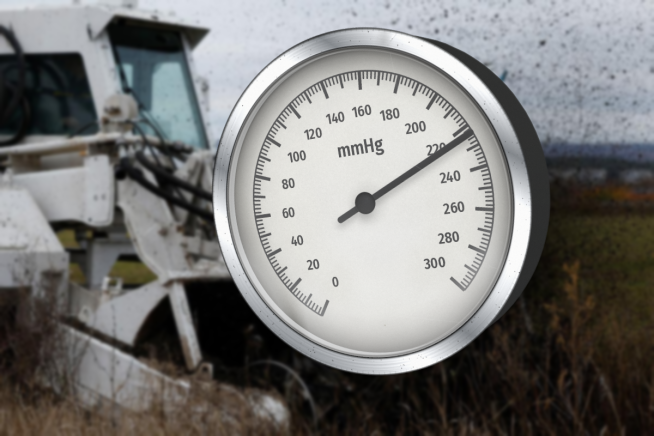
224 mmHg
